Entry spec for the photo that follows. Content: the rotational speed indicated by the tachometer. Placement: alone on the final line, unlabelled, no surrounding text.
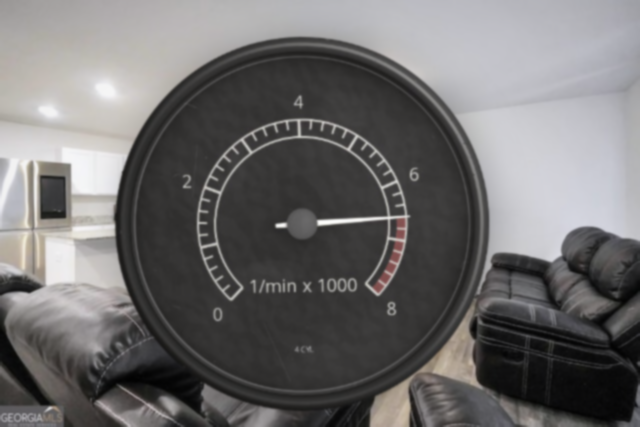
6600 rpm
